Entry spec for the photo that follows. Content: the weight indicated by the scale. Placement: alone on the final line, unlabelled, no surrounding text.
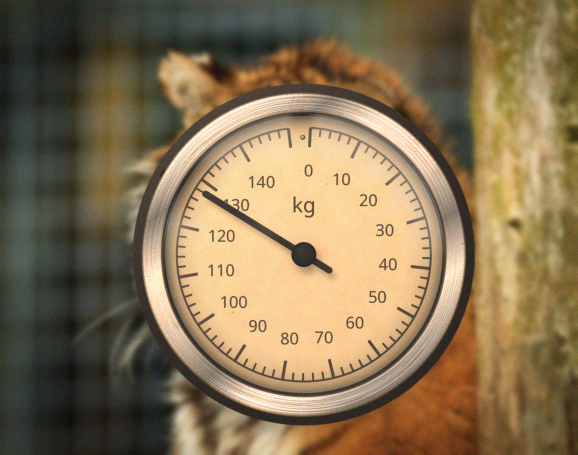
128 kg
